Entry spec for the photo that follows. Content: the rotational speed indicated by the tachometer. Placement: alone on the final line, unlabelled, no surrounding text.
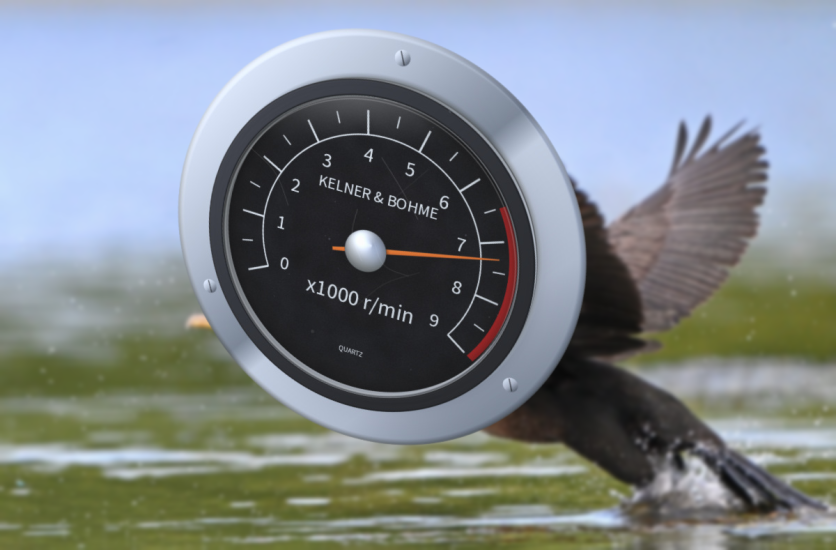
7250 rpm
